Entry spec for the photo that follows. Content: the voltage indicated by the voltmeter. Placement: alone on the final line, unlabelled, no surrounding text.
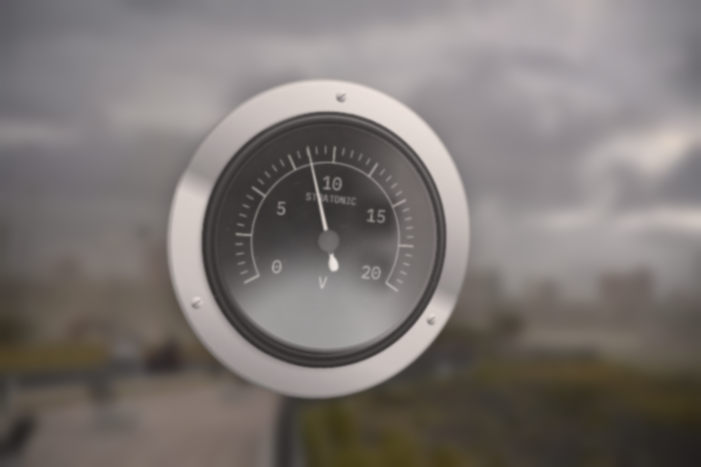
8.5 V
